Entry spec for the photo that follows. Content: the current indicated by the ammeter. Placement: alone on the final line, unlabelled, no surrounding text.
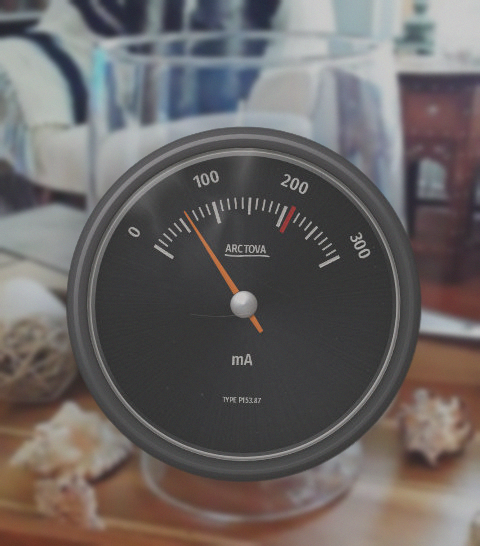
60 mA
